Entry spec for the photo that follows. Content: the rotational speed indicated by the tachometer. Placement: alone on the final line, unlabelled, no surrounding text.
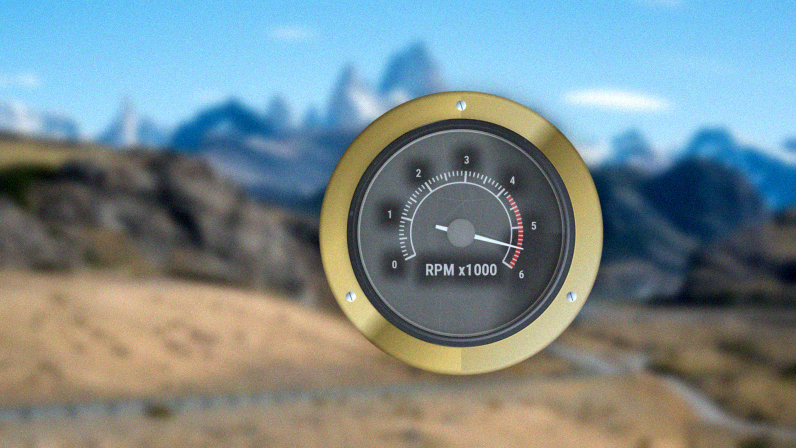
5500 rpm
